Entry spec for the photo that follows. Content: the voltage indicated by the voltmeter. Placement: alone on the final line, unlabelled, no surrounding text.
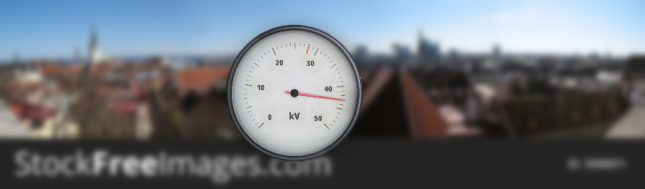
43 kV
